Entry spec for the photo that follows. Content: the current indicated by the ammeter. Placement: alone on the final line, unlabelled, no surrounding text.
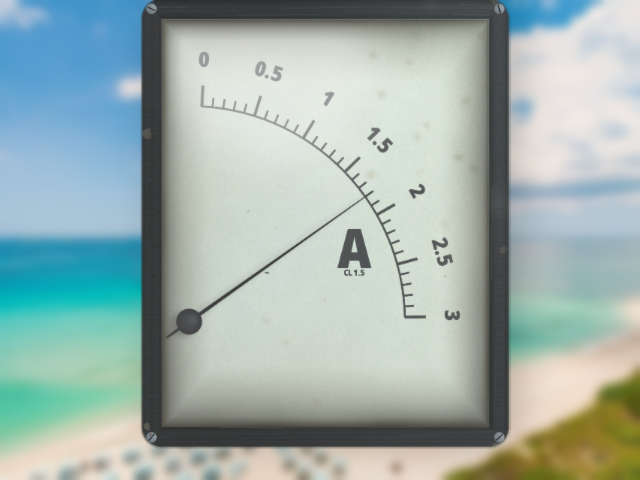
1.8 A
